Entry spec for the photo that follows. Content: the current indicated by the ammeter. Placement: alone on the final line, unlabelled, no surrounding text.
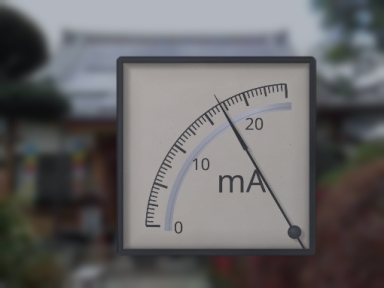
17 mA
